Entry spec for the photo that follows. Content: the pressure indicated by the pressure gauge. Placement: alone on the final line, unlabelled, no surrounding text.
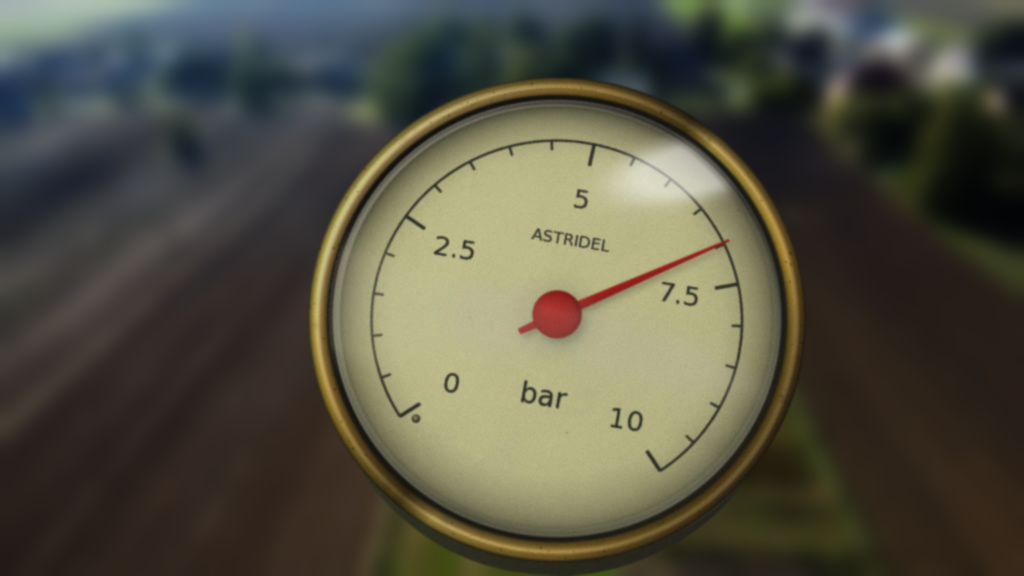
7 bar
